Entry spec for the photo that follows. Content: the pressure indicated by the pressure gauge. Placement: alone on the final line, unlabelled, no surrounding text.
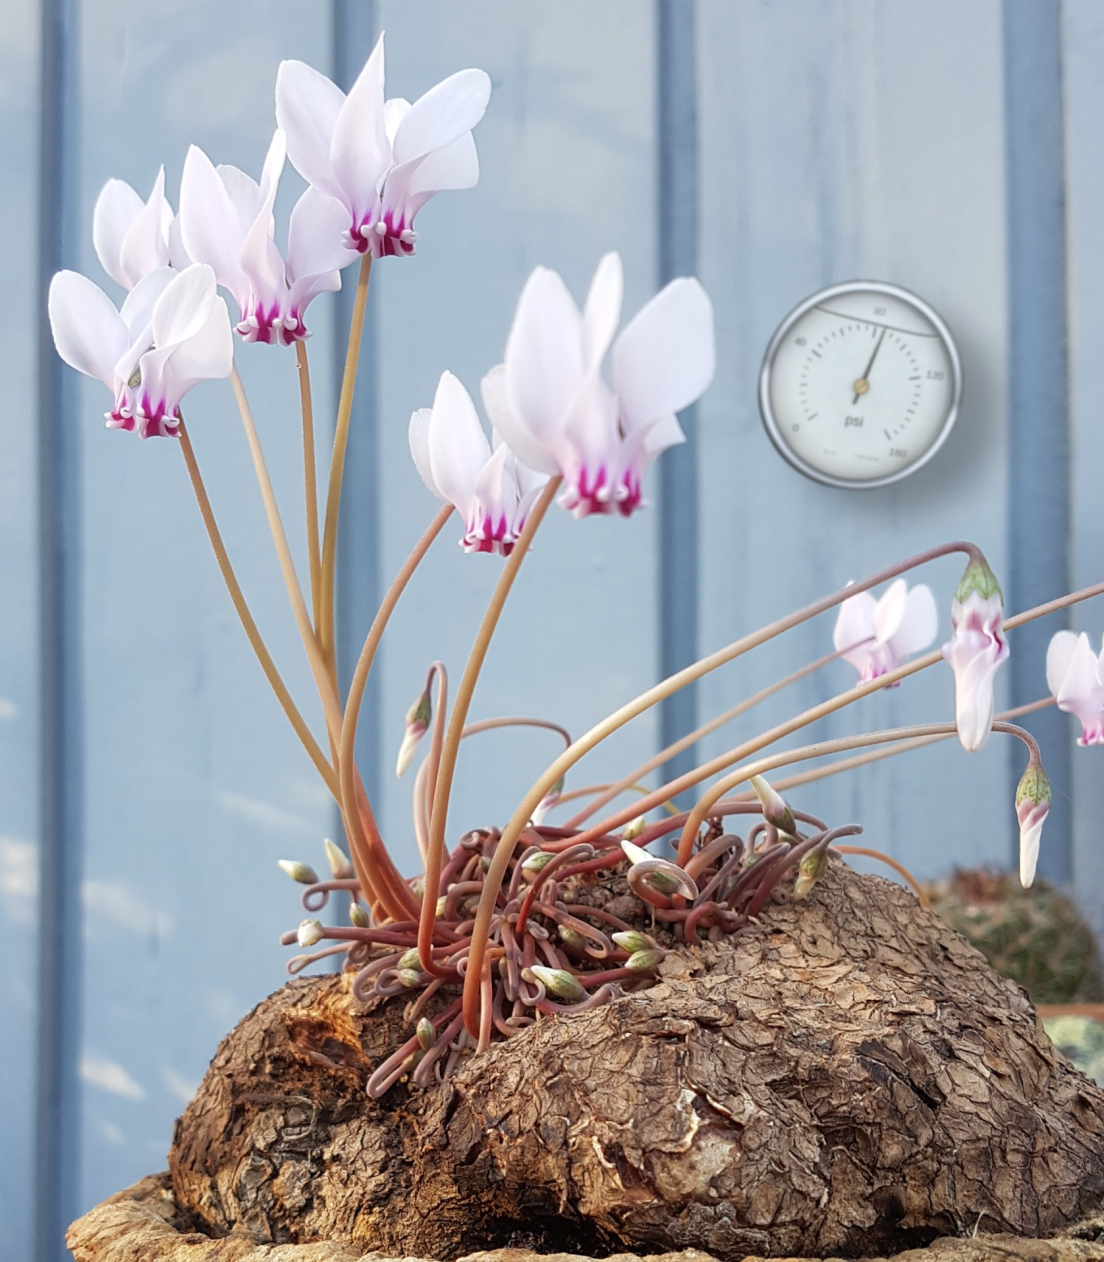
85 psi
